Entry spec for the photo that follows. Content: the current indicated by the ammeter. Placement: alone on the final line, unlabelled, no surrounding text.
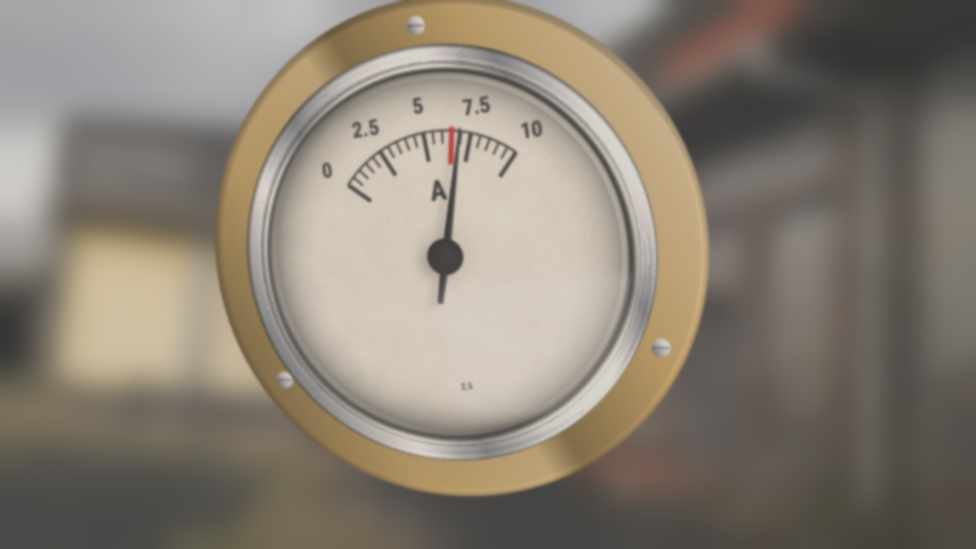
7 A
